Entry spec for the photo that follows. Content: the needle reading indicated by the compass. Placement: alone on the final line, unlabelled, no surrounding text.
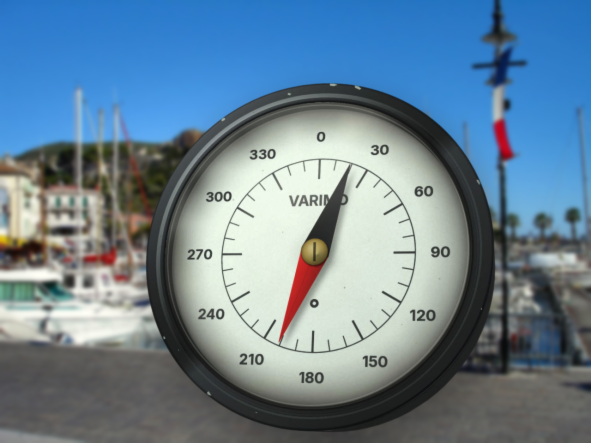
200 °
